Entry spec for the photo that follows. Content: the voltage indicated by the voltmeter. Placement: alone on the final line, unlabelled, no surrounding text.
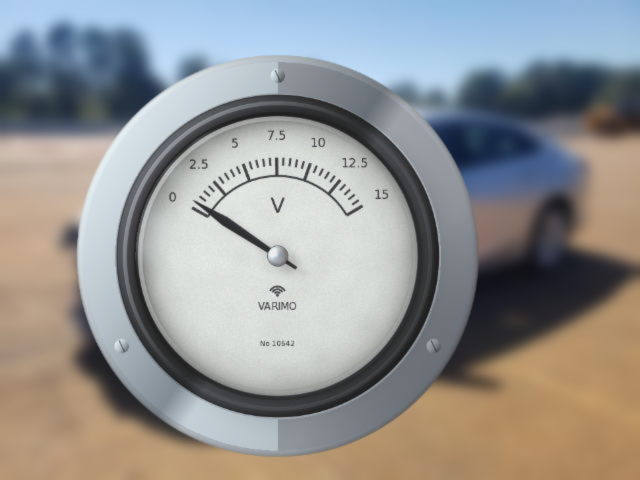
0.5 V
